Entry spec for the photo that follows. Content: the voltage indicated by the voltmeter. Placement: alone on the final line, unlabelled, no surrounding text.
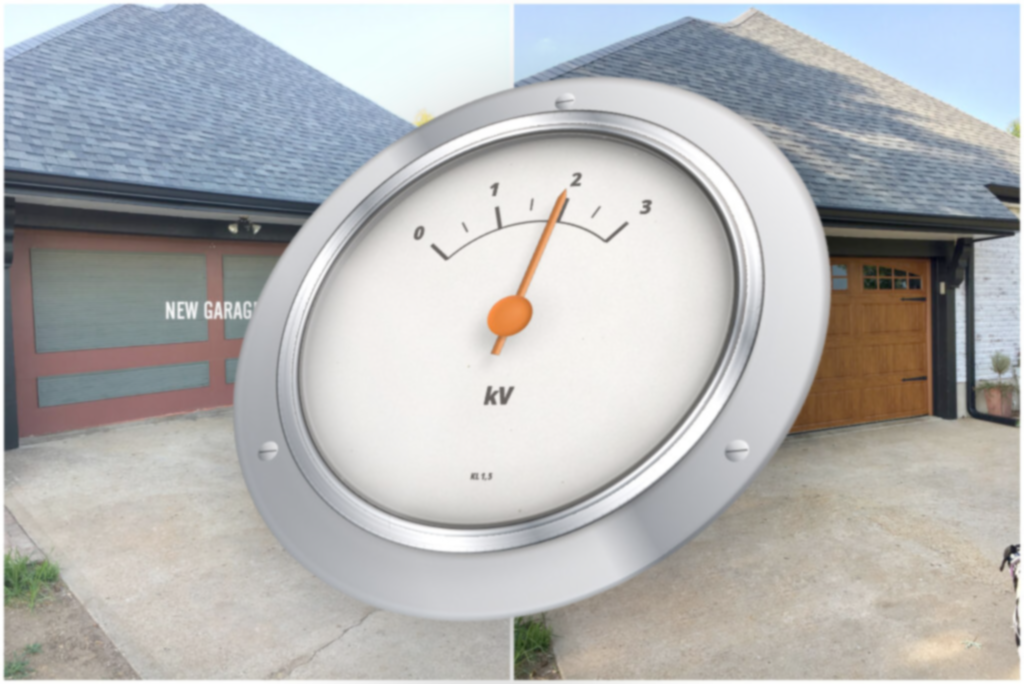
2 kV
